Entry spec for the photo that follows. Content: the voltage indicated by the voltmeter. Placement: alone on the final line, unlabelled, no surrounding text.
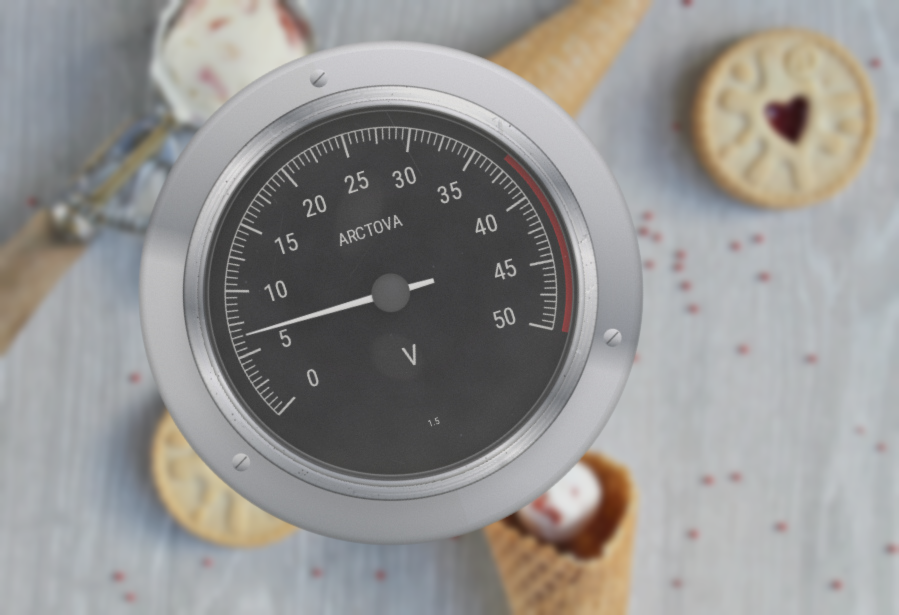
6.5 V
